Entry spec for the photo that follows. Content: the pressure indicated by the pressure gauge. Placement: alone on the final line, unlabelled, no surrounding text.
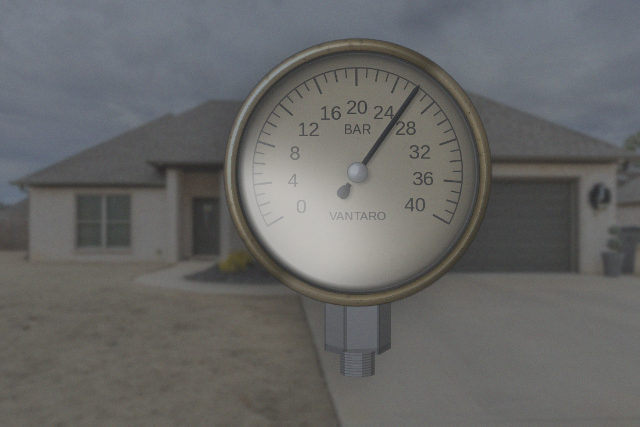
26 bar
